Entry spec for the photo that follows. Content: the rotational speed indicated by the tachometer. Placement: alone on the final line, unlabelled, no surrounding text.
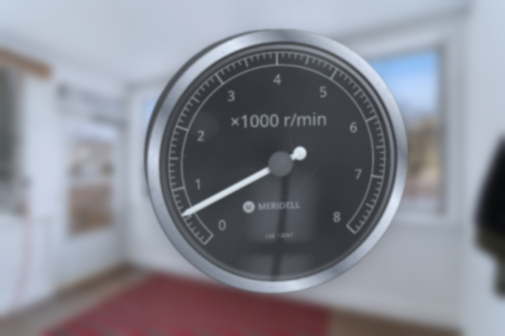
600 rpm
